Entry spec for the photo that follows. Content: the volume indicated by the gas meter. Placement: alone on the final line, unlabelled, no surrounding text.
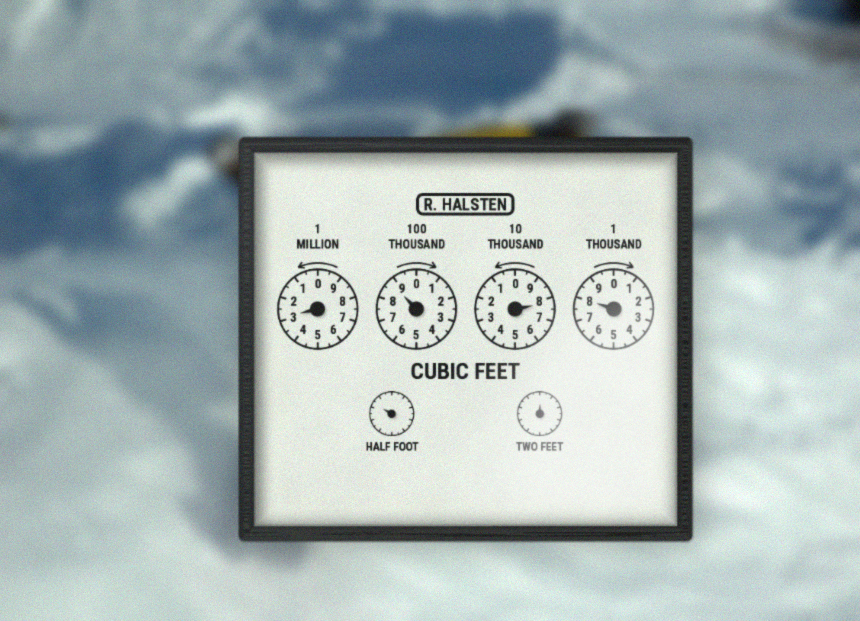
287800 ft³
